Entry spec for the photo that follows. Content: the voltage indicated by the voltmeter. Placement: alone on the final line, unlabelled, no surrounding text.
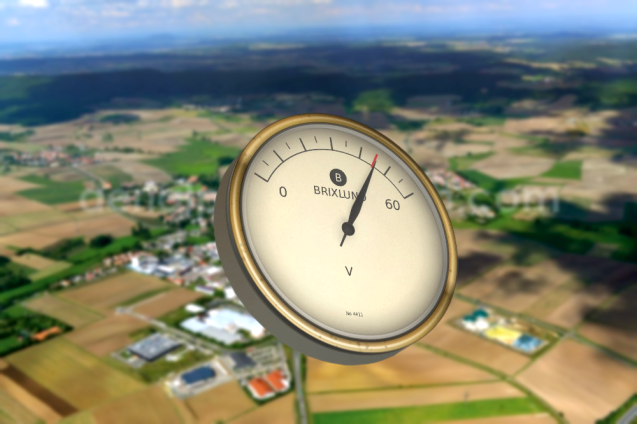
45 V
